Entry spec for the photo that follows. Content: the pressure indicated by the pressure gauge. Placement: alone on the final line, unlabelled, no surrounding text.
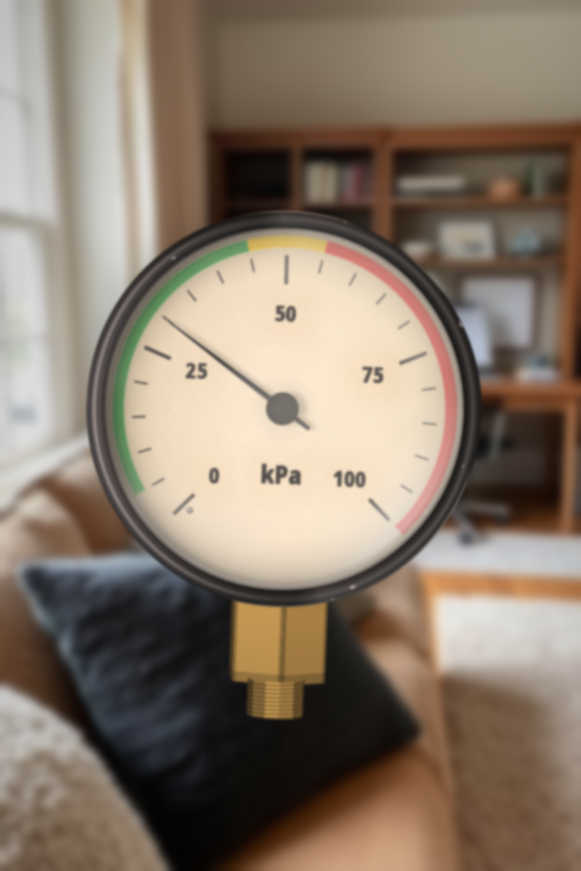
30 kPa
